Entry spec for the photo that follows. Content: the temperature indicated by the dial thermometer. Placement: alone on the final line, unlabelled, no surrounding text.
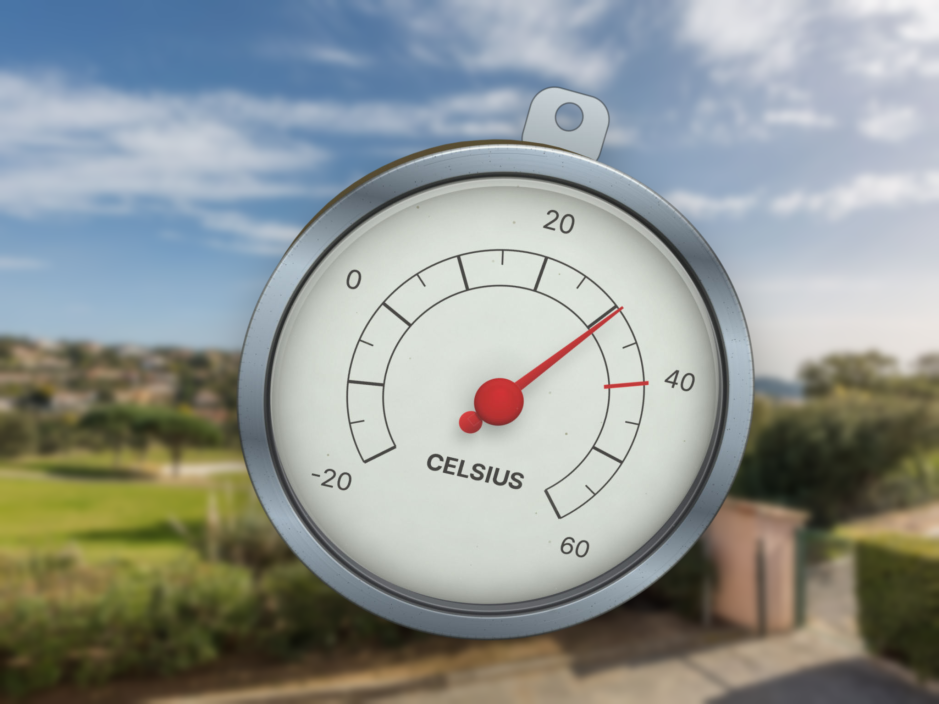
30 °C
